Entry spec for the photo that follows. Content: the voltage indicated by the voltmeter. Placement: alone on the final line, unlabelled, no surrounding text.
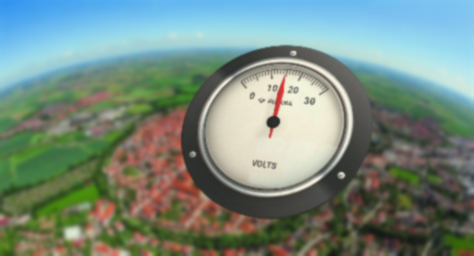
15 V
